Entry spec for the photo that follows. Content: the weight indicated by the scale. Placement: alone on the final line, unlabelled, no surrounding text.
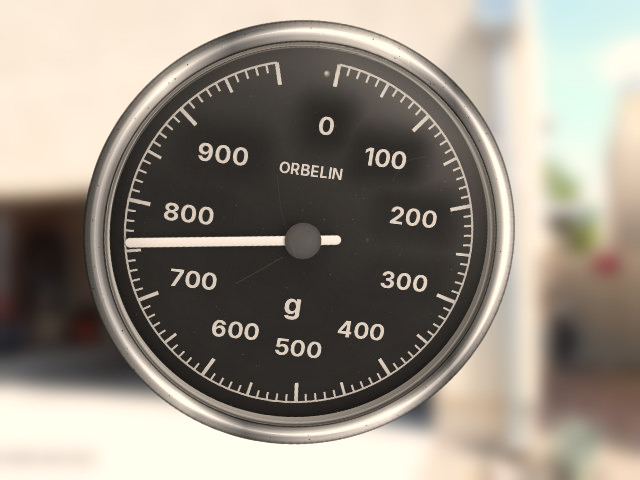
760 g
